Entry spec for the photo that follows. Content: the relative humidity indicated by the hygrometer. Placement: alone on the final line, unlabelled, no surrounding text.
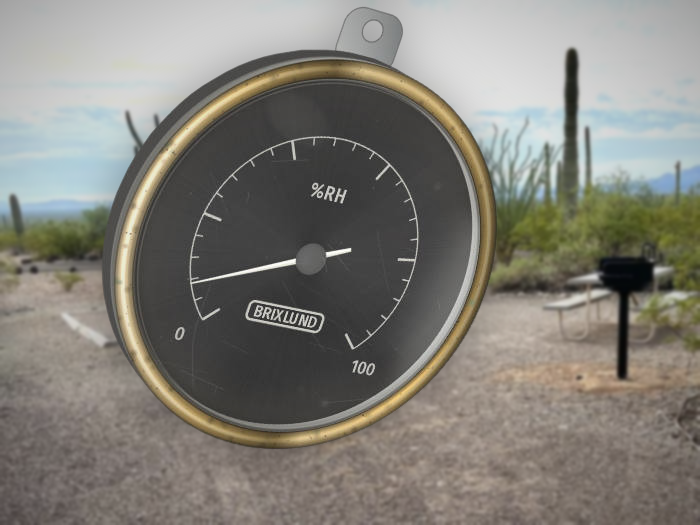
8 %
